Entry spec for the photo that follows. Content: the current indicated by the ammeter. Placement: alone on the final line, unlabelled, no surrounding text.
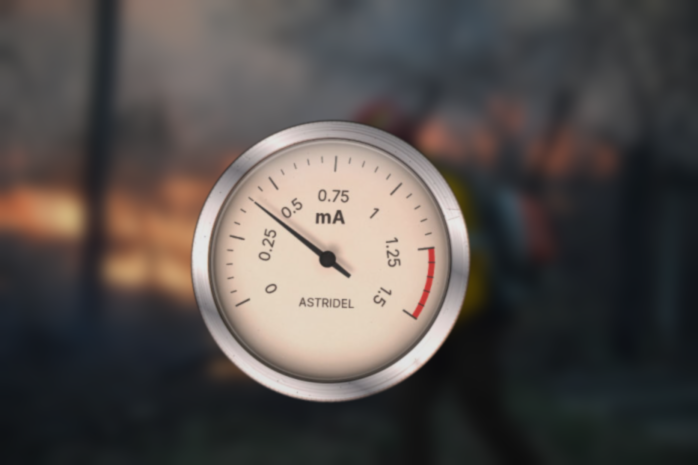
0.4 mA
